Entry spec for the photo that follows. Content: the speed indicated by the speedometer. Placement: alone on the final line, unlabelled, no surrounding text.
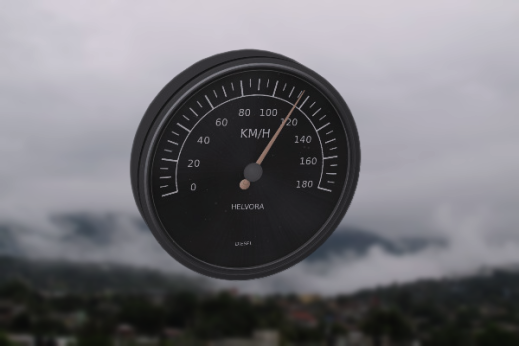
115 km/h
